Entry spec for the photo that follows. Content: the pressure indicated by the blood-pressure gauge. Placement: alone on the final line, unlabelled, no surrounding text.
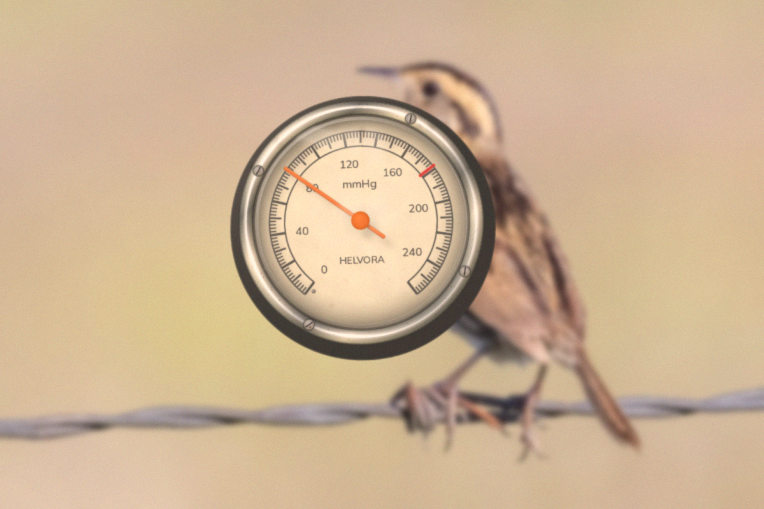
80 mmHg
